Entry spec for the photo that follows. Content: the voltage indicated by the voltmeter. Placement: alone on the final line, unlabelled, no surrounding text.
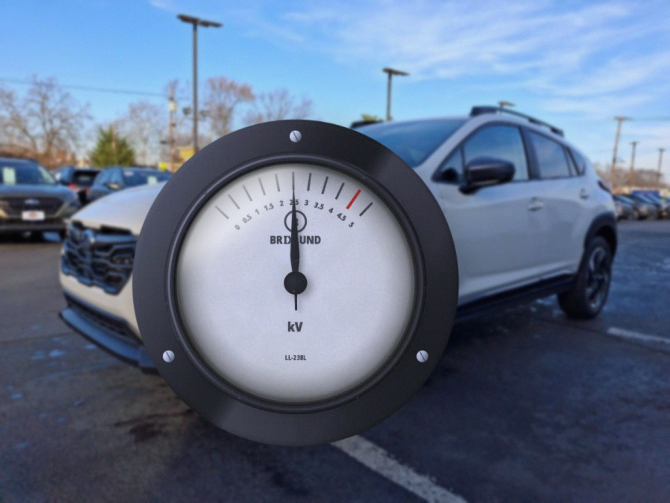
2.5 kV
